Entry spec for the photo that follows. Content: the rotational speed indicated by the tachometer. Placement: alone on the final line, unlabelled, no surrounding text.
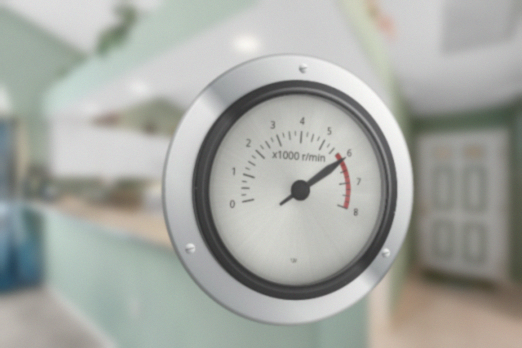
6000 rpm
